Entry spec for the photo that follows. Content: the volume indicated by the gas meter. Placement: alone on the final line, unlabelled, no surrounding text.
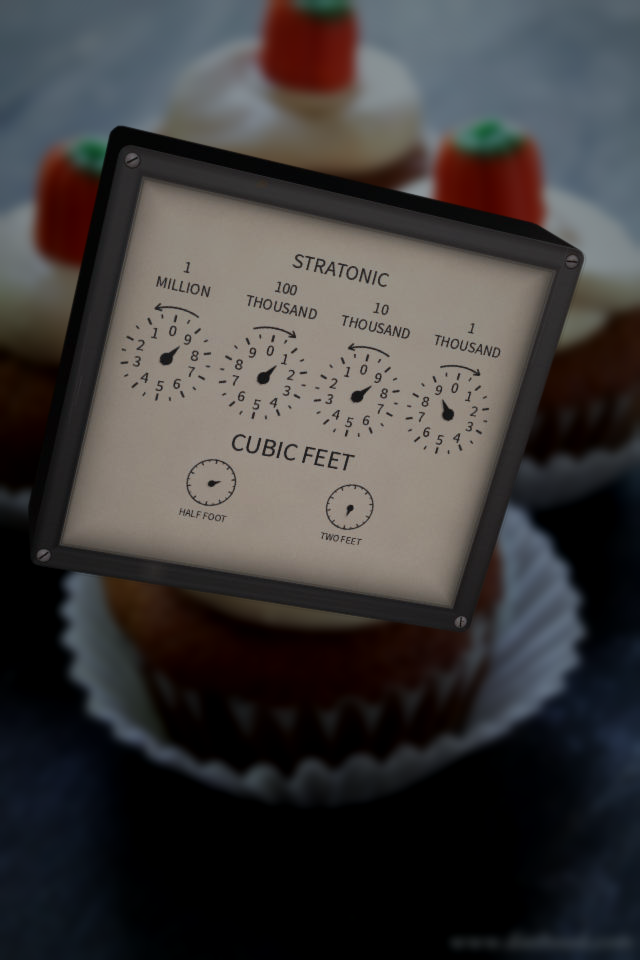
908900 ft³
